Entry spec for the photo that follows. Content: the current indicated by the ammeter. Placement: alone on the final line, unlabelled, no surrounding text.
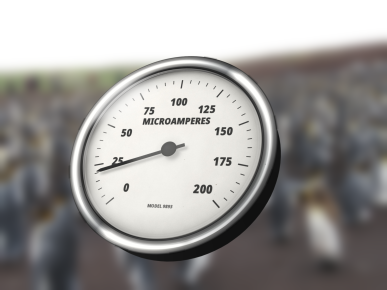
20 µA
